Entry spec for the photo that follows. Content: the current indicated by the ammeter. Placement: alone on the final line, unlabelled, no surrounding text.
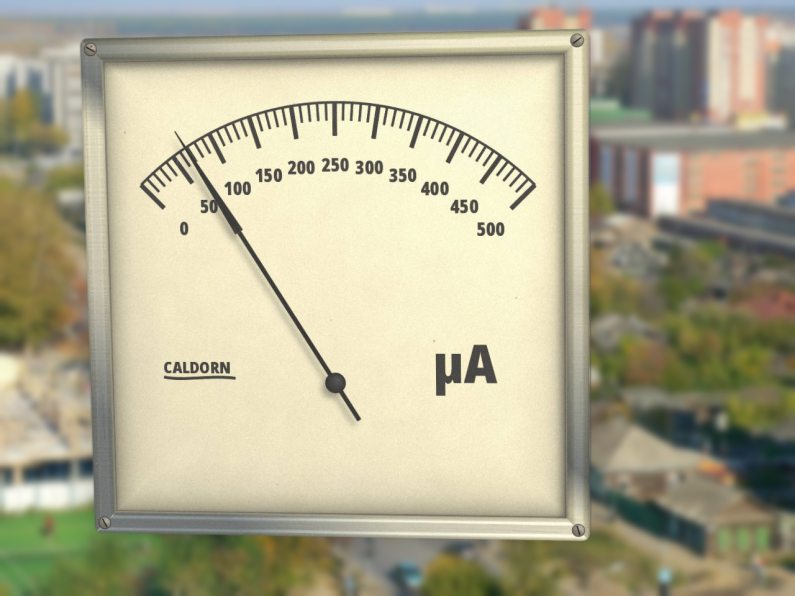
70 µA
